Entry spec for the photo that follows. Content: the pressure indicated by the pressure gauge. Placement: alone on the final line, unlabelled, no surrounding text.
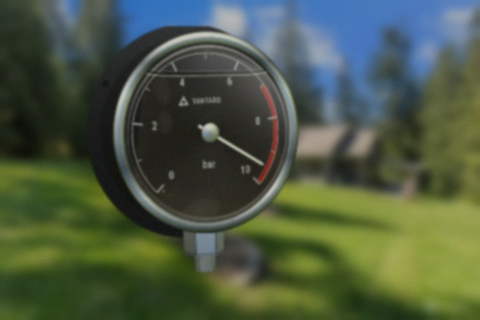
9.5 bar
